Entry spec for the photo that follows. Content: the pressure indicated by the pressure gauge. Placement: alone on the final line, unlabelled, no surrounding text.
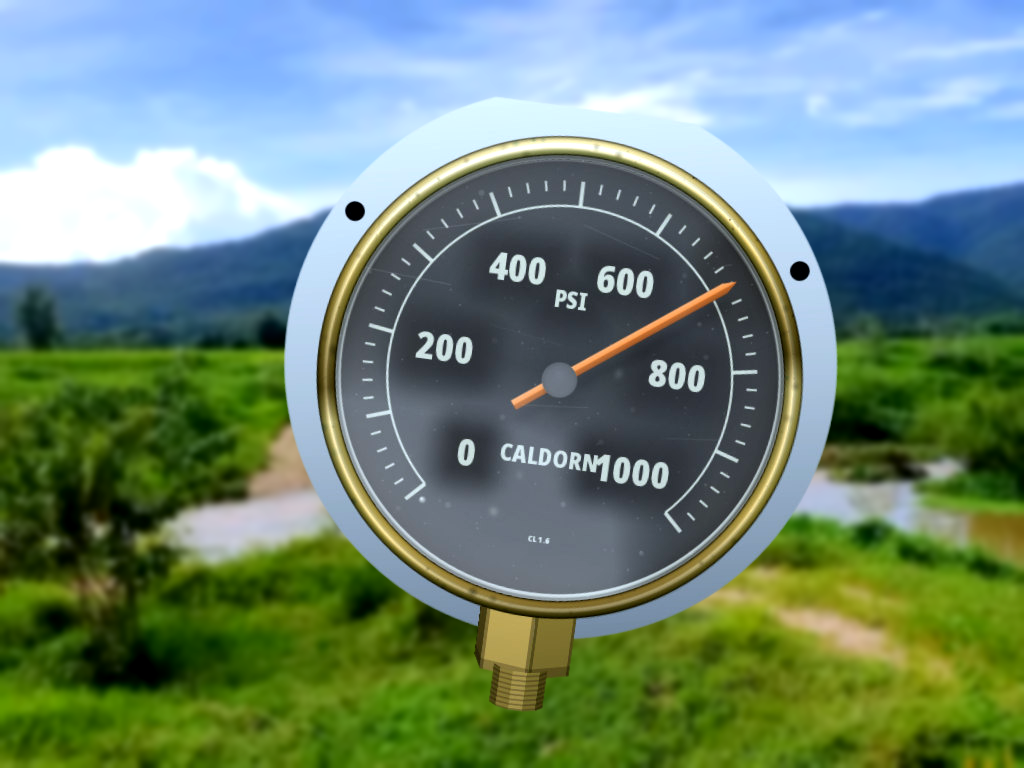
700 psi
